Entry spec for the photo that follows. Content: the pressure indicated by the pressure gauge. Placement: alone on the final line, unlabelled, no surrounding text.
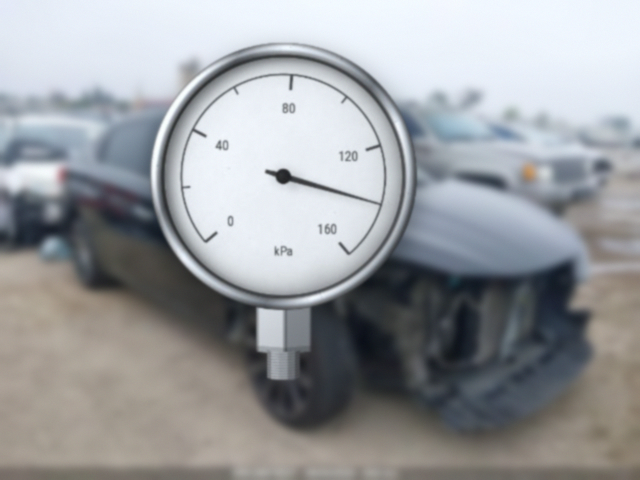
140 kPa
